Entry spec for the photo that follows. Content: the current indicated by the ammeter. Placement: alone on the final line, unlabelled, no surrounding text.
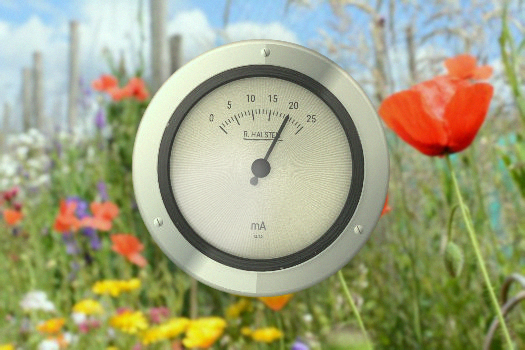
20 mA
